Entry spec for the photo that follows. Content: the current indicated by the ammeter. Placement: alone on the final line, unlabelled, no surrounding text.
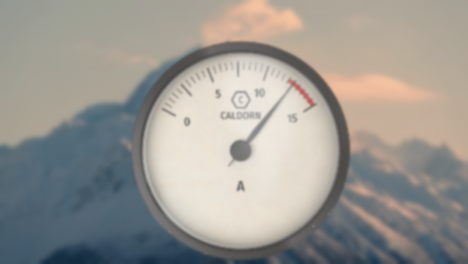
12.5 A
